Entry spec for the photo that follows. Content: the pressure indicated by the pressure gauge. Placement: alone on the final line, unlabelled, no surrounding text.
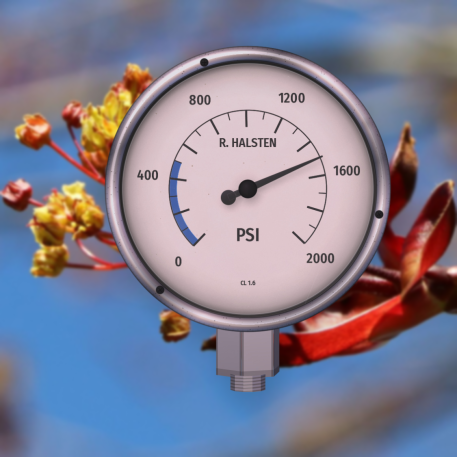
1500 psi
